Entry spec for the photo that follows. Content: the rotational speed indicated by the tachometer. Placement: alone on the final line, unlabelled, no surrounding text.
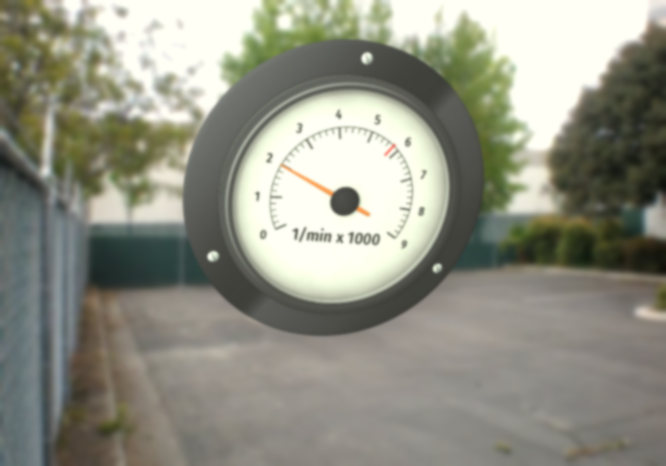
2000 rpm
